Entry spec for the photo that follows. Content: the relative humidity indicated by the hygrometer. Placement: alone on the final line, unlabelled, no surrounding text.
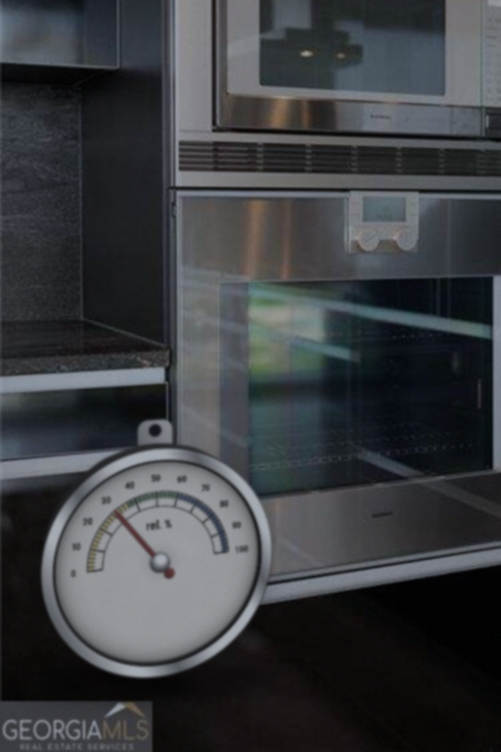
30 %
